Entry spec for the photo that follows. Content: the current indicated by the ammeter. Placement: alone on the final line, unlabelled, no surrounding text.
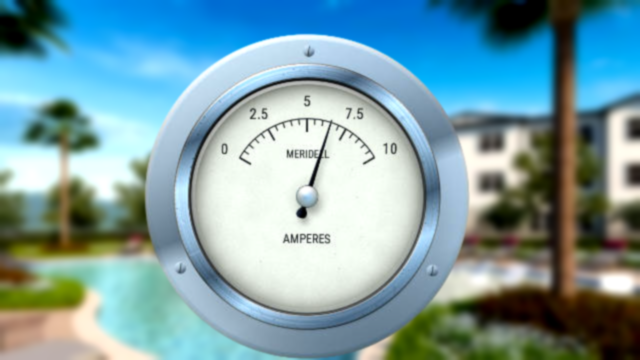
6.5 A
